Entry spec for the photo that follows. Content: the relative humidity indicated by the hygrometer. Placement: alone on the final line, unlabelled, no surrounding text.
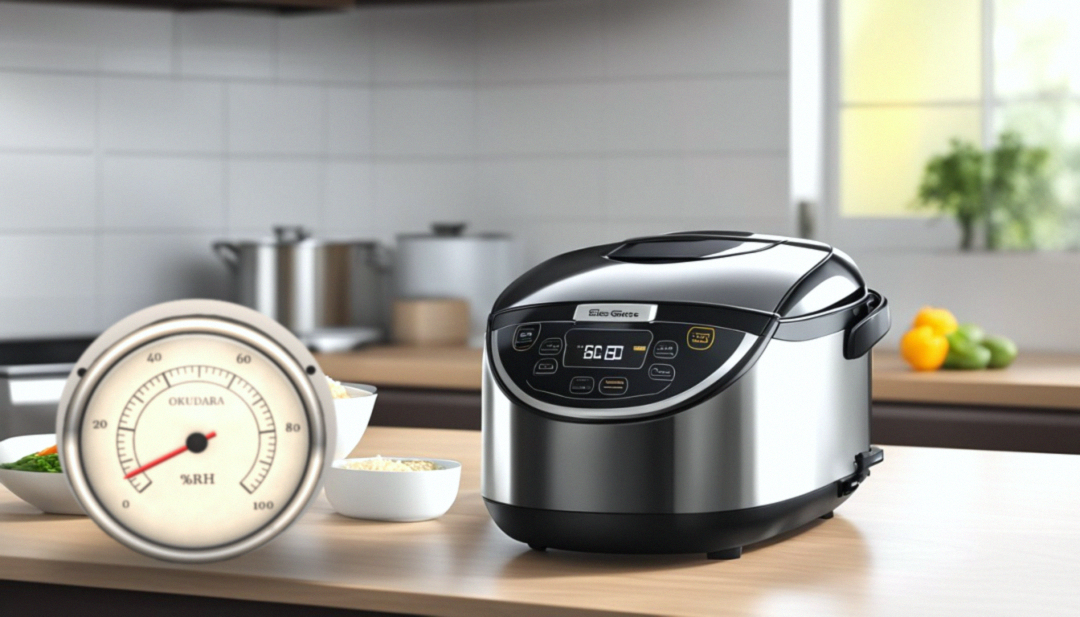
6 %
